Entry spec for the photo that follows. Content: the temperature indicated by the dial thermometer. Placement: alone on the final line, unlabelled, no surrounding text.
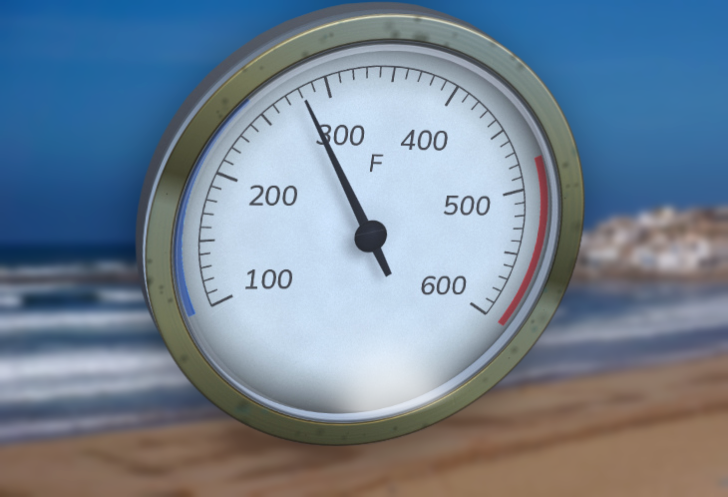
280 °F
